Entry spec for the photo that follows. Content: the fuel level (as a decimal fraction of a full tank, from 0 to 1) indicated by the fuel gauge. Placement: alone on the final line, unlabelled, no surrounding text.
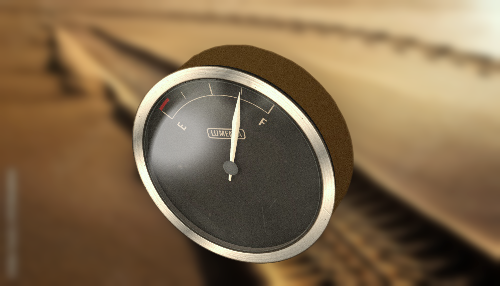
0.75
